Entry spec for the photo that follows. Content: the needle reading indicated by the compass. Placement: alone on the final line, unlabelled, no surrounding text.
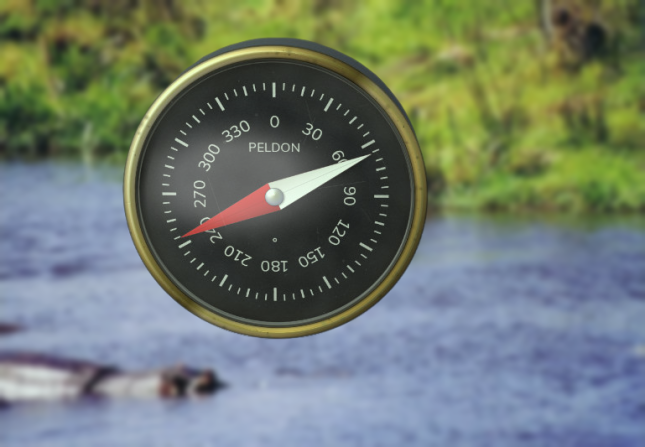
245 °
